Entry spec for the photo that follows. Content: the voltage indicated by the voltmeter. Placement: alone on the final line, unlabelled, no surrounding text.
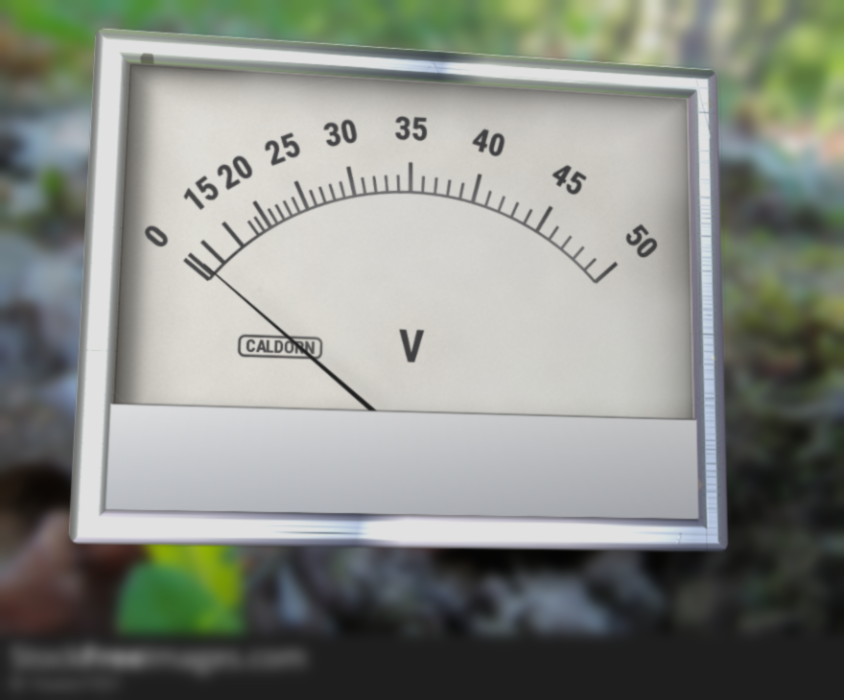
5 V
